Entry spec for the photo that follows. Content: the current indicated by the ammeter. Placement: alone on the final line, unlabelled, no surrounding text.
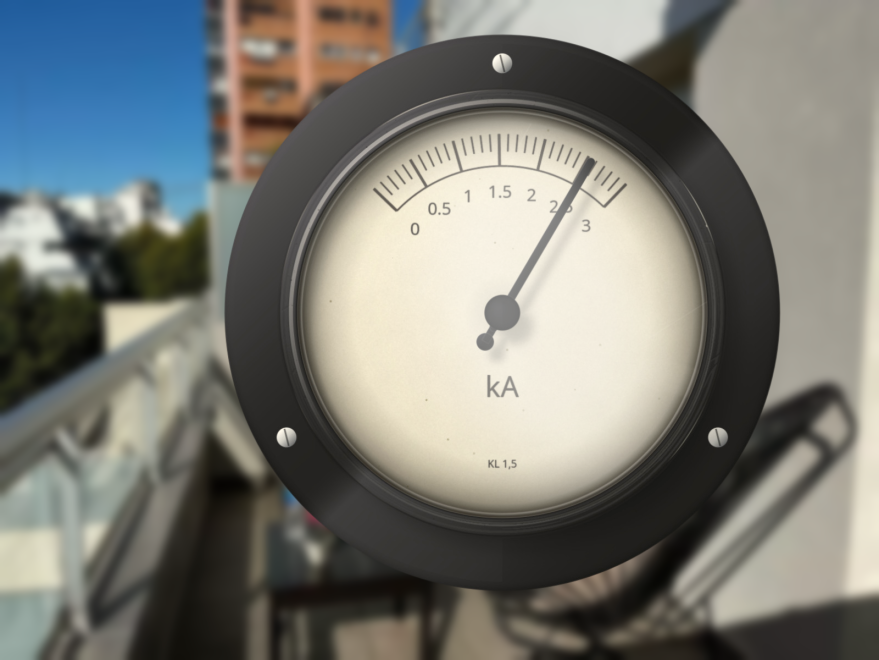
2.55 kA
